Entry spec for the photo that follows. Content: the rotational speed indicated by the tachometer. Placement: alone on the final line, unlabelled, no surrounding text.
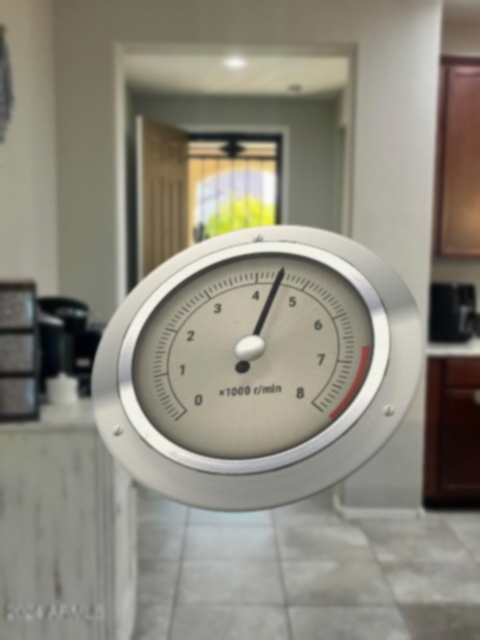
4500 rpm
